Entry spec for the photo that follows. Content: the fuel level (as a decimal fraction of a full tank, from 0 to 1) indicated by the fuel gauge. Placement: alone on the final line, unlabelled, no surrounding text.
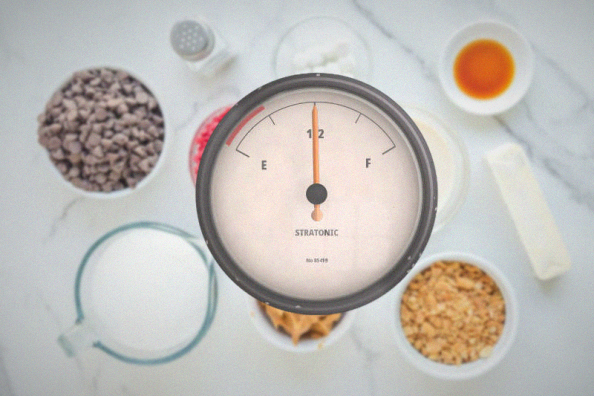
0.5
